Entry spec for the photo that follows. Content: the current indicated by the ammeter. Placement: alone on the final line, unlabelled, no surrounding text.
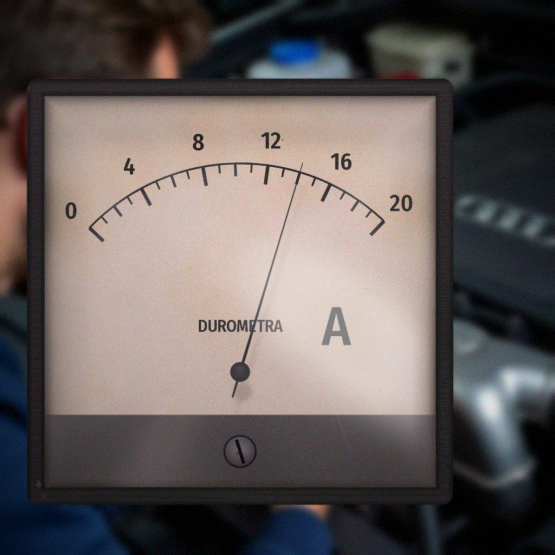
14 A
